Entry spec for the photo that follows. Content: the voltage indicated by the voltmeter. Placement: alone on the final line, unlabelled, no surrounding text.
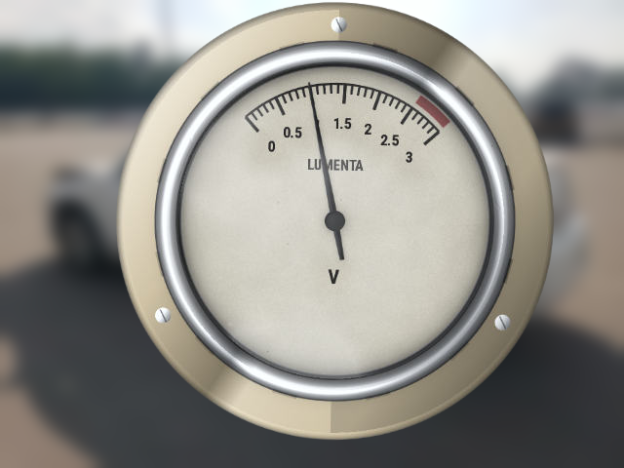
1 V
